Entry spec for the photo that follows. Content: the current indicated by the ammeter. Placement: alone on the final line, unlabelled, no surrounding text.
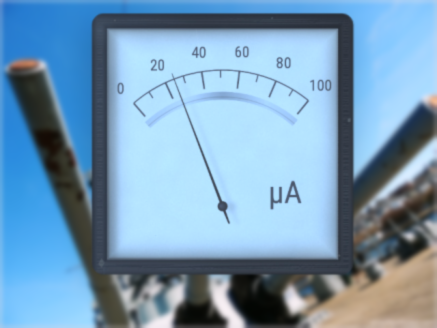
25 µA
